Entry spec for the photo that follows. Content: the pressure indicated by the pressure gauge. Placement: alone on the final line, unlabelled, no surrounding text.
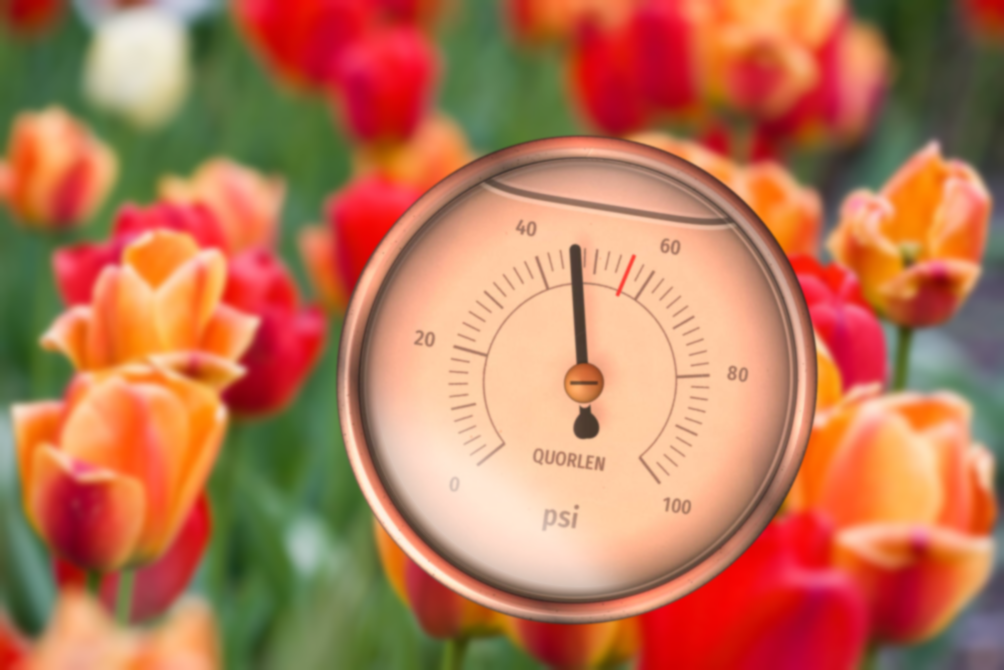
46 psi
